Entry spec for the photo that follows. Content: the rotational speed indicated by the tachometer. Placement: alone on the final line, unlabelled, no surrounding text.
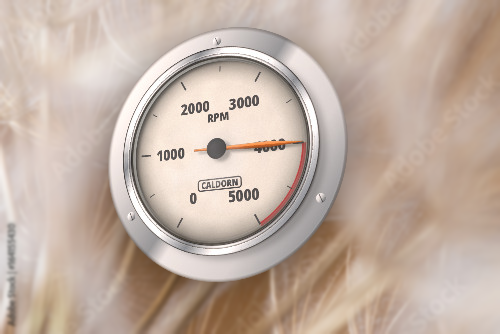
4000 rpm
